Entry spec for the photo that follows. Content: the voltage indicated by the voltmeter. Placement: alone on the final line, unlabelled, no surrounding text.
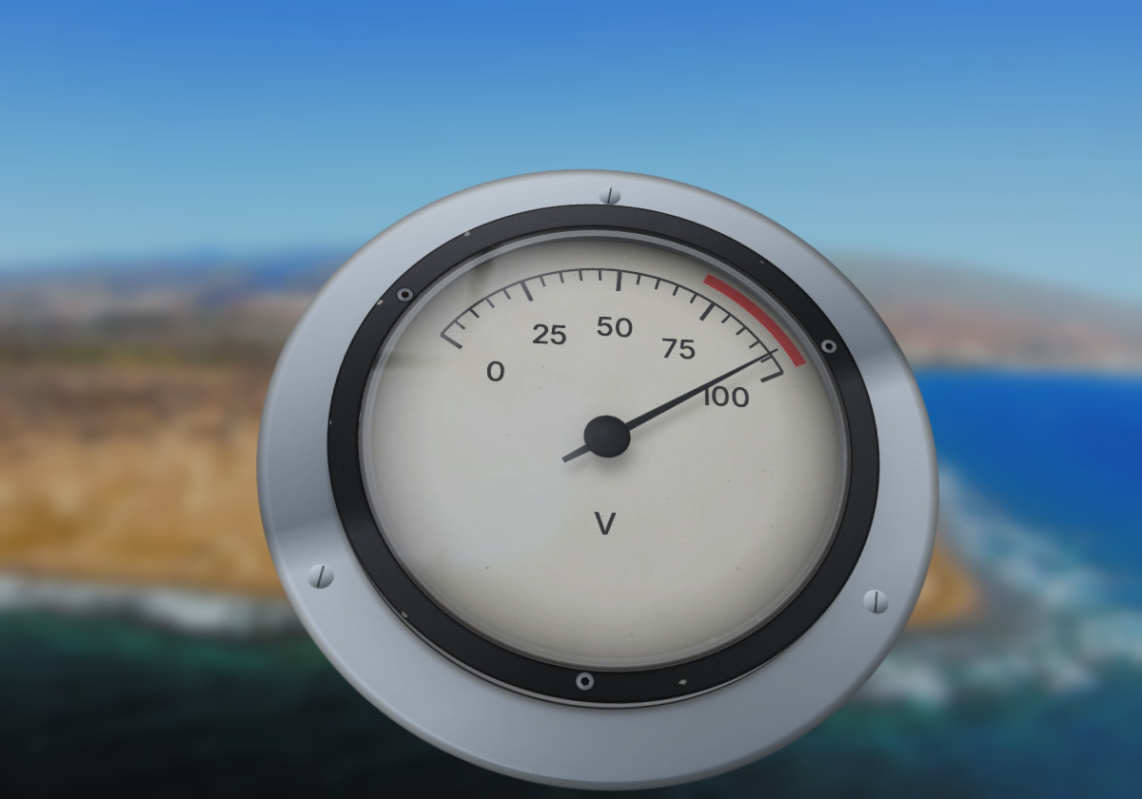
95 V
